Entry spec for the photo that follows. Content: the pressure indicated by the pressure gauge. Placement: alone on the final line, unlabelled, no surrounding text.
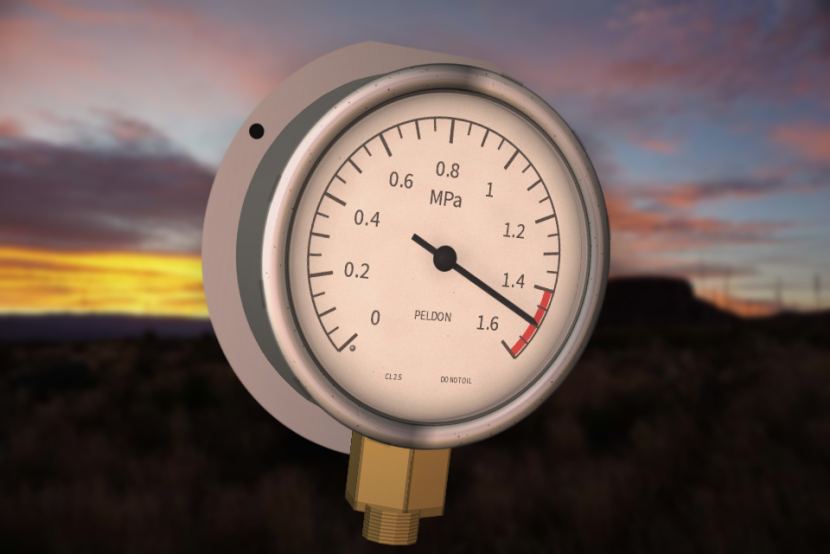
1.5 MPa
